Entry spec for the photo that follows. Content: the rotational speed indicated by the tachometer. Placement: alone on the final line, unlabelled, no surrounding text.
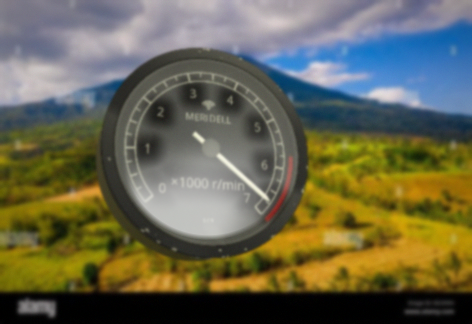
6750 rpm
